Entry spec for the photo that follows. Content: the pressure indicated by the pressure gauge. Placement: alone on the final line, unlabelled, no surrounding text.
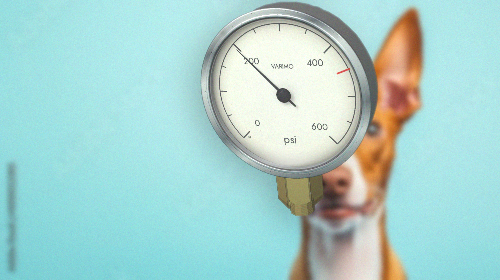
200 psi
